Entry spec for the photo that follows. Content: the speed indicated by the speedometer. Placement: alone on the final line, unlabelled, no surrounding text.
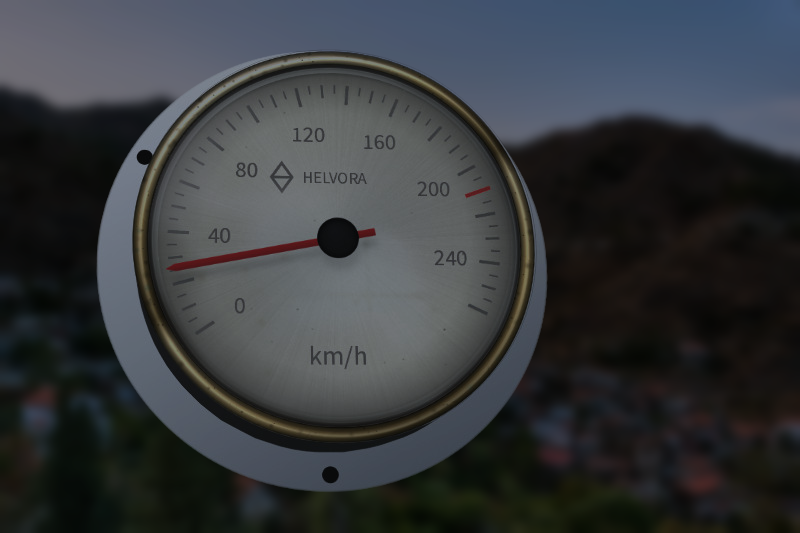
25 km/h
